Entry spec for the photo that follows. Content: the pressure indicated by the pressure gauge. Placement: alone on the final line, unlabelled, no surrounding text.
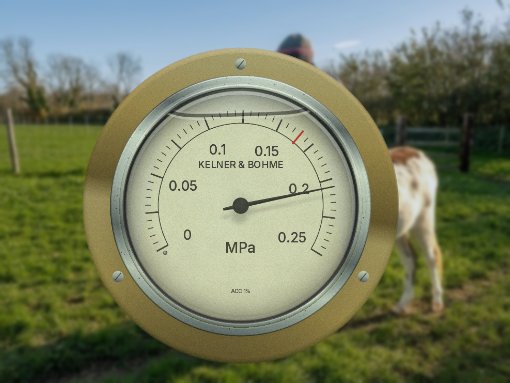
0.205 MPa
